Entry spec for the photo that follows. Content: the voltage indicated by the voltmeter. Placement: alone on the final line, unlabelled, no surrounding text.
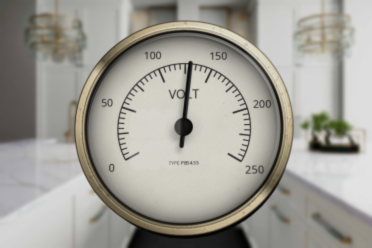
130 V
